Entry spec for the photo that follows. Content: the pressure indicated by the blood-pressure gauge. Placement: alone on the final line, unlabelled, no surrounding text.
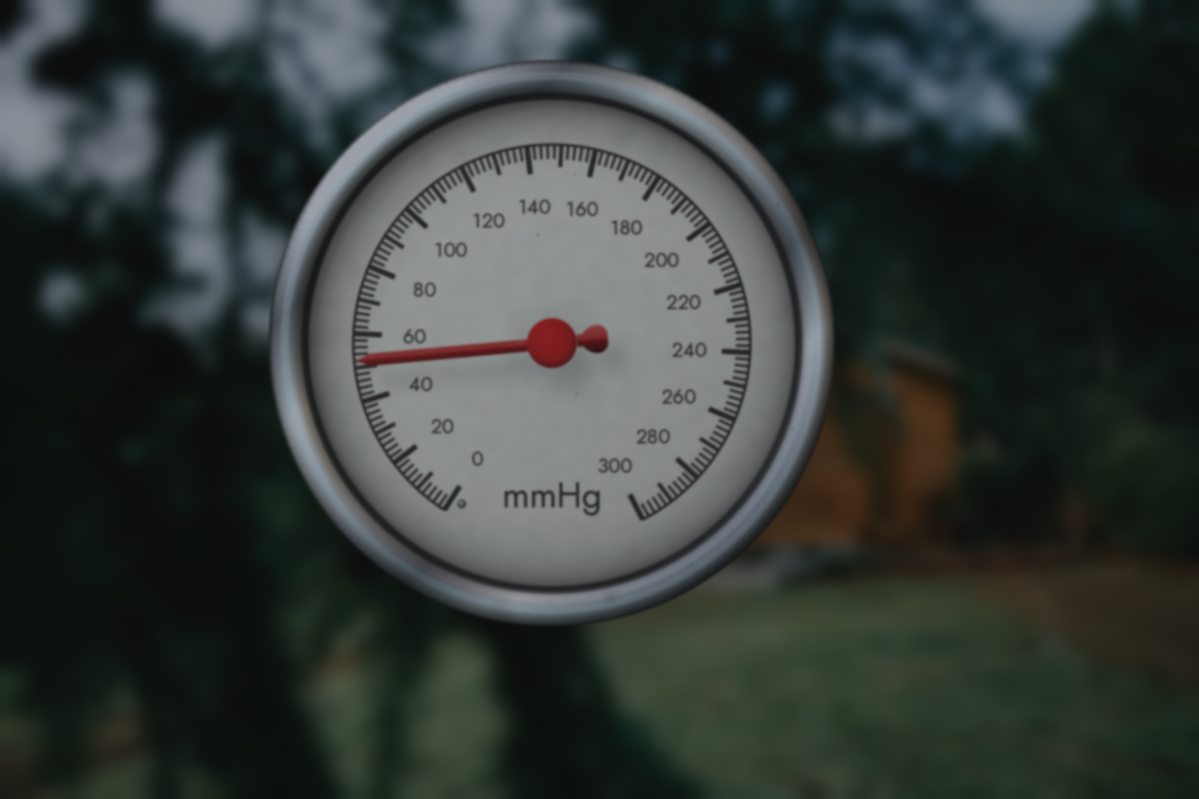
52 mmHg
